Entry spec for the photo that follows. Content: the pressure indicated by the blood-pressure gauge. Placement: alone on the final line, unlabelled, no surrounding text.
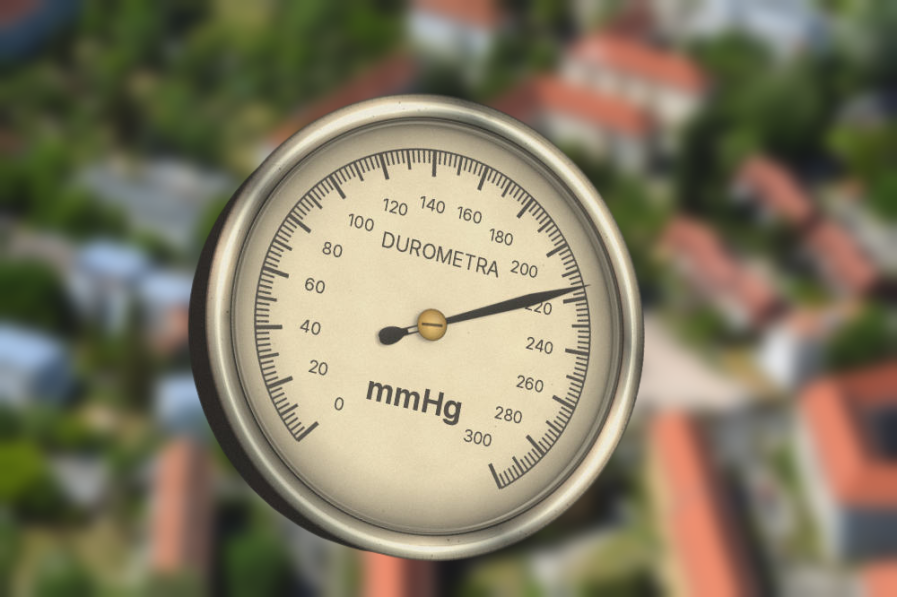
216 mmHg
